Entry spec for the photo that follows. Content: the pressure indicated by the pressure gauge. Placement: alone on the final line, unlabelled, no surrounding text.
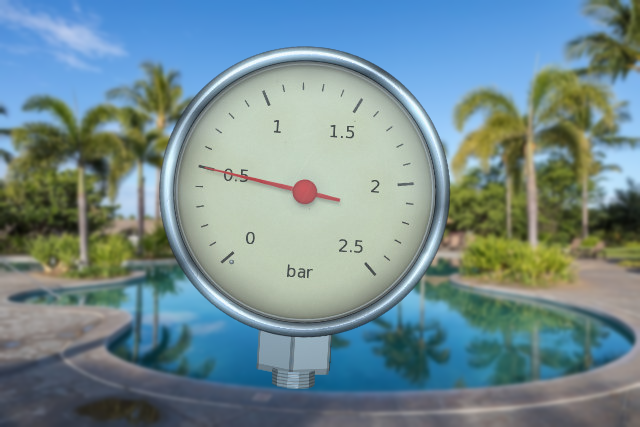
0.5 bar
